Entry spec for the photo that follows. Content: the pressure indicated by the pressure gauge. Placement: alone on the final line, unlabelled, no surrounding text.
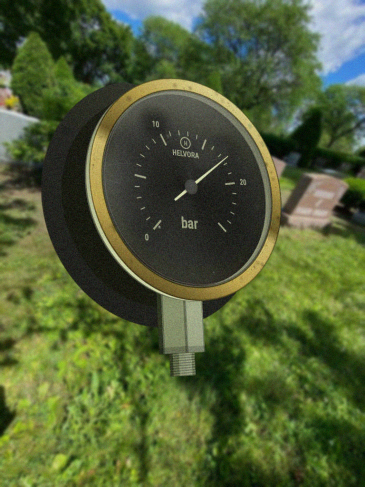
17.5 bar
